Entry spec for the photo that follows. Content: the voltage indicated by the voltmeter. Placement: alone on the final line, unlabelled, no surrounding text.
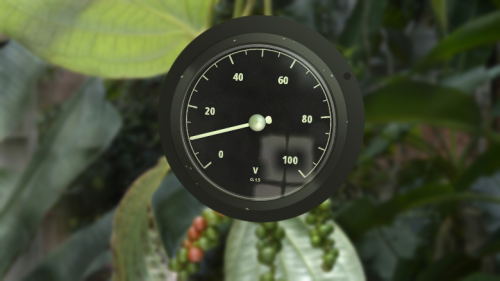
10 V
